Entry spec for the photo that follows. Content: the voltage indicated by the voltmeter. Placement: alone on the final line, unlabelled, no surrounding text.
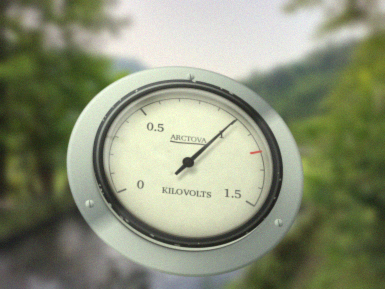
1 kV
